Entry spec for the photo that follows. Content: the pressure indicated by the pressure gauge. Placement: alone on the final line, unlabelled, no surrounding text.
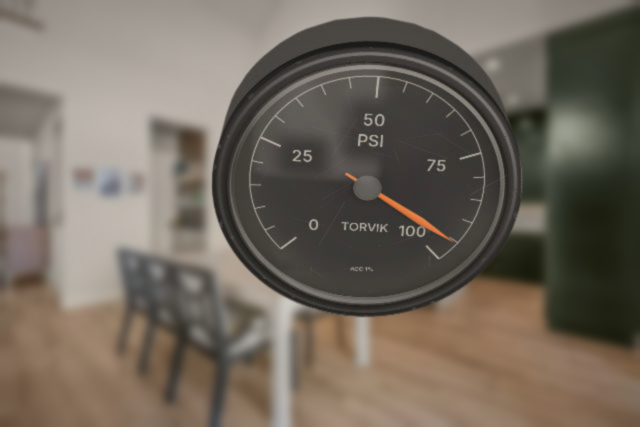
95 psi
